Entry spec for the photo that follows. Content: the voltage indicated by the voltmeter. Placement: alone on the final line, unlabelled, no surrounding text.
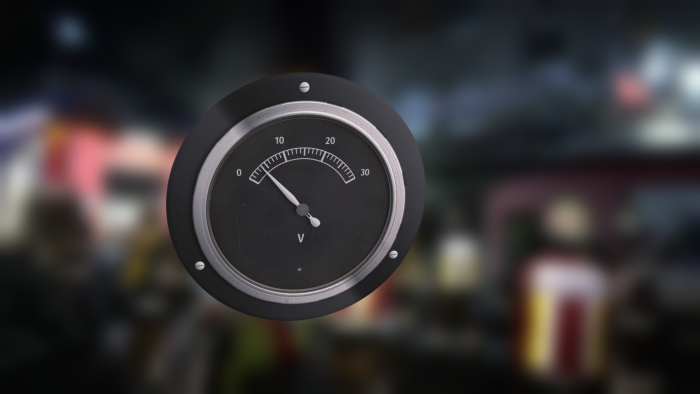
4 V
